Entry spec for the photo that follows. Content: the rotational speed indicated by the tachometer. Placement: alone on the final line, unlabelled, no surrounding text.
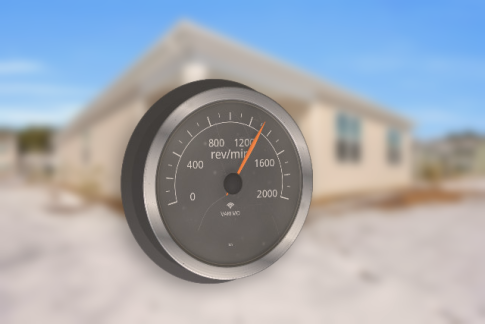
1300 rpm
